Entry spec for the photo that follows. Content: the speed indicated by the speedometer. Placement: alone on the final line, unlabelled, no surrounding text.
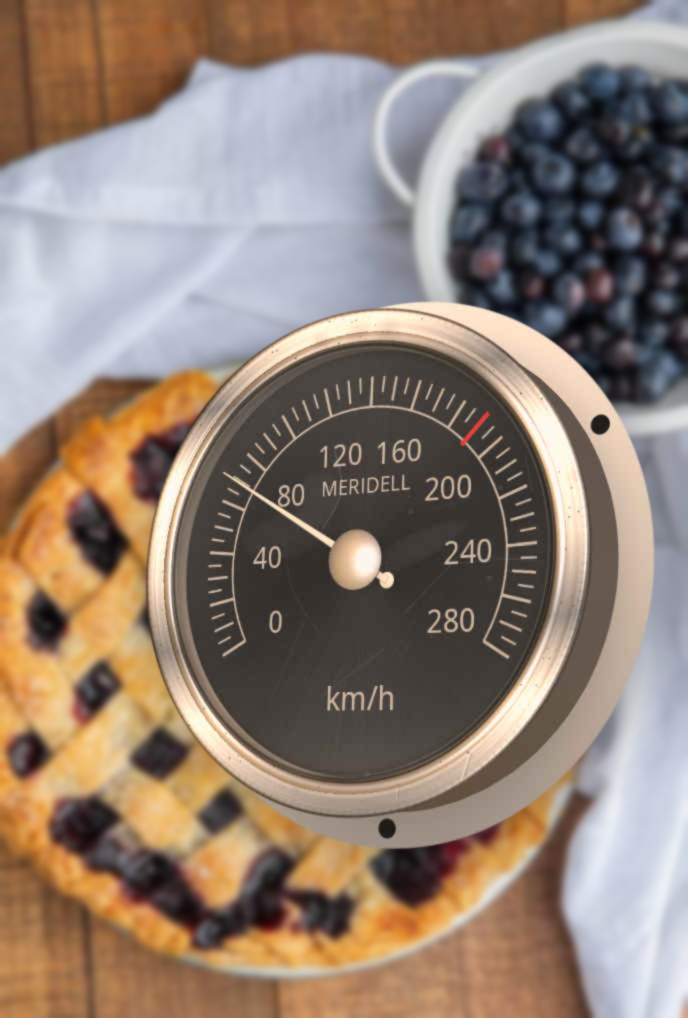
70 km/h
